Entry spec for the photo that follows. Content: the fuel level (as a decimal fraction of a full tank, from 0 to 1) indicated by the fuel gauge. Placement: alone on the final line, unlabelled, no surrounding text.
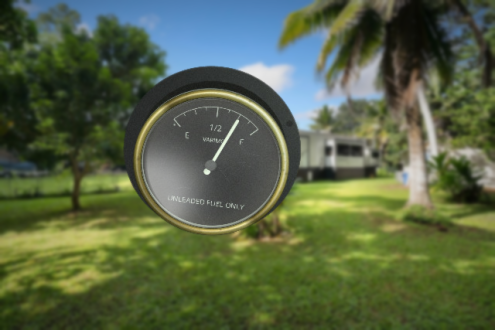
0.75
